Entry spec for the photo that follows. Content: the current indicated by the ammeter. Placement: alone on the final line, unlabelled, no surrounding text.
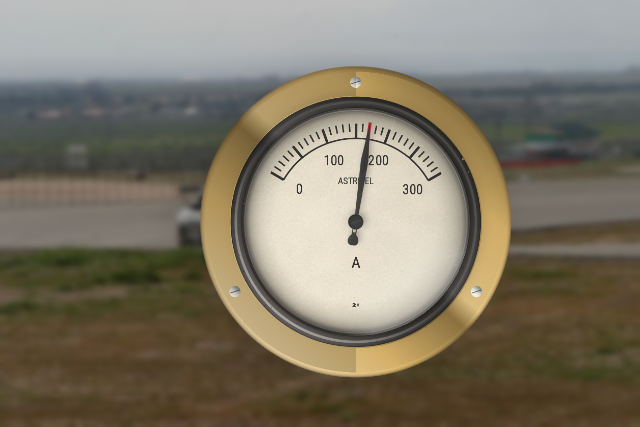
170 A
